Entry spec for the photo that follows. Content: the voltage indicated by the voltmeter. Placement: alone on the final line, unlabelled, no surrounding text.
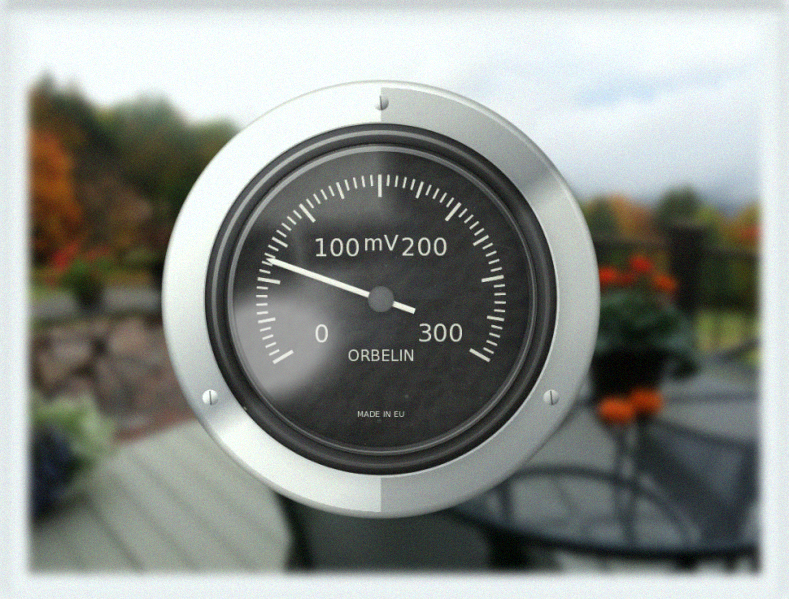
62.5 mV
